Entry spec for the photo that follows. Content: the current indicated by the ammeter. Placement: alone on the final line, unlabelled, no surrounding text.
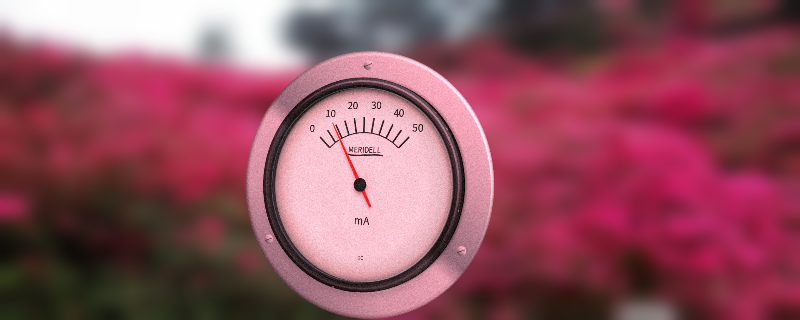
10 mA
